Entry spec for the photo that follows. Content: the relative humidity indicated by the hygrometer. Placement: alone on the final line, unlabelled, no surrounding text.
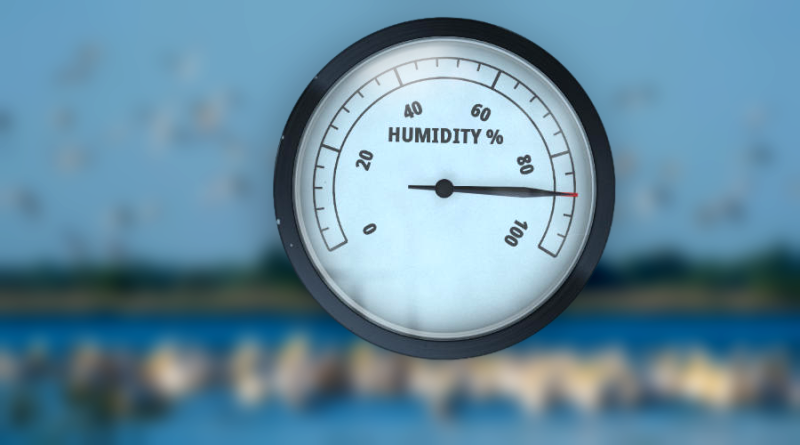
88 %
